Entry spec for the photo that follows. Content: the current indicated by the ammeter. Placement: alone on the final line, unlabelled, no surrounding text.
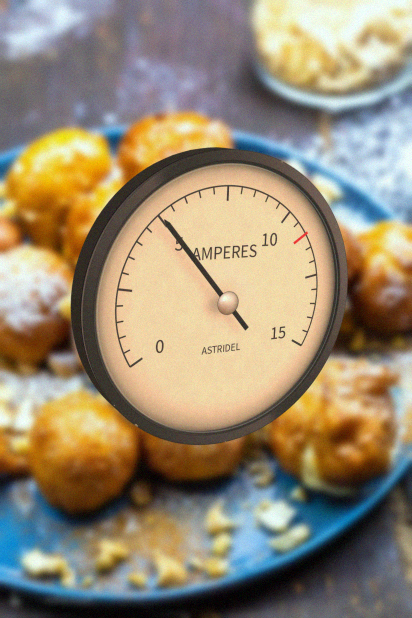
5 A
